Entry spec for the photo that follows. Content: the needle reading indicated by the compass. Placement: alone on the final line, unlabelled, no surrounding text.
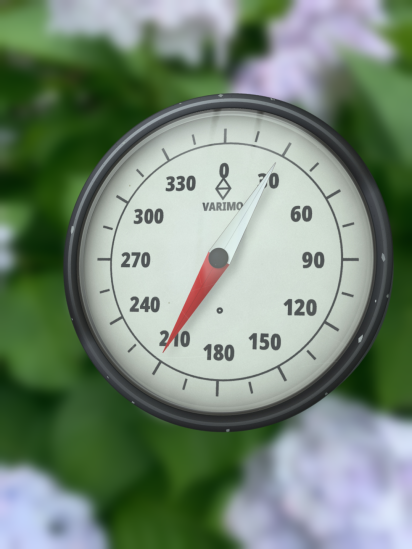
210 °
